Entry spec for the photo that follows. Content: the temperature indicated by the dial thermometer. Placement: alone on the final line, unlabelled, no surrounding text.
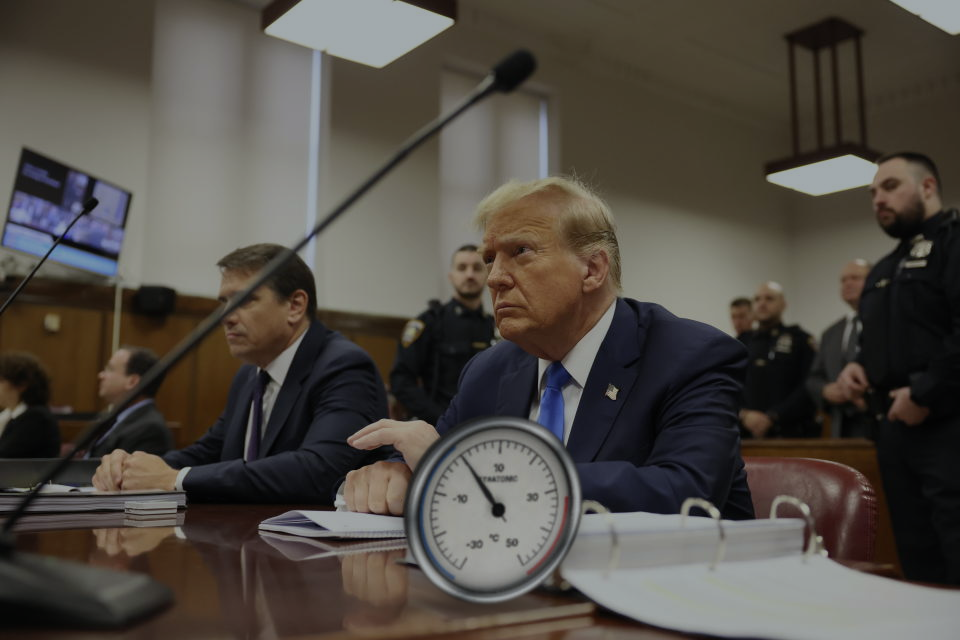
0 °C
